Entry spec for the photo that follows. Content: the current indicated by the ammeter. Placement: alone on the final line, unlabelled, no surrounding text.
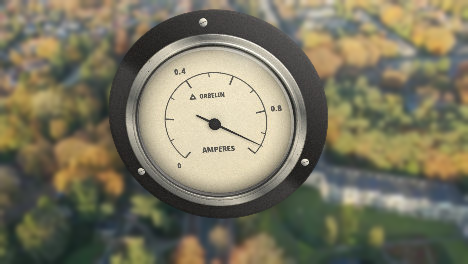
0.95 A
